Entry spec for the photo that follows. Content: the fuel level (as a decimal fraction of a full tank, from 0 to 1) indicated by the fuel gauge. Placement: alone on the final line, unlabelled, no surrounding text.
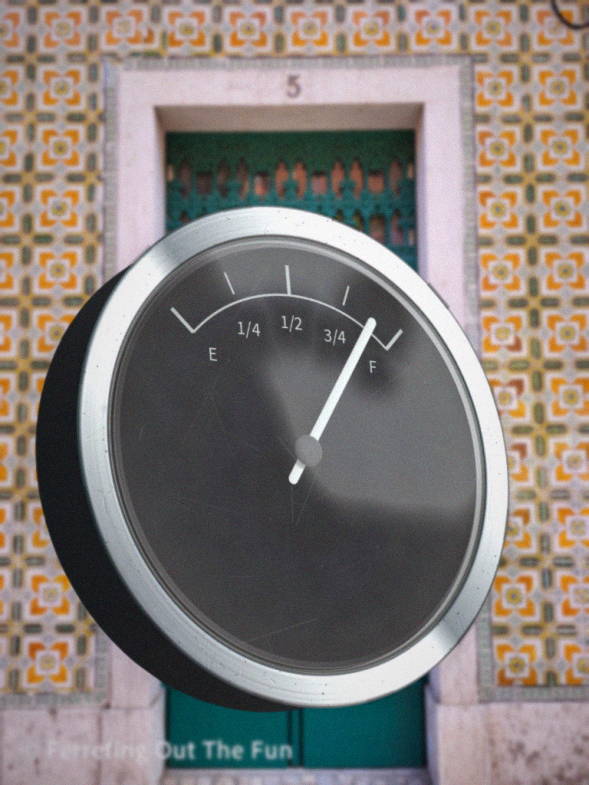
0.875
